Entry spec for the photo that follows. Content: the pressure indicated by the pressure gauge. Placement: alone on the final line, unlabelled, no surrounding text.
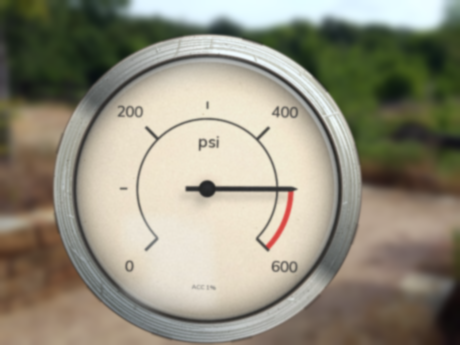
500 psi
